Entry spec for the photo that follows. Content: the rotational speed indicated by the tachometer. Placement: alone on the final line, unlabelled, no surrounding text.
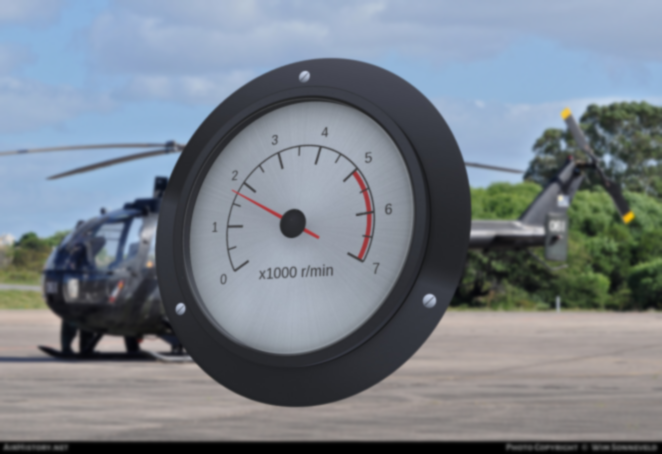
1750 rpm
